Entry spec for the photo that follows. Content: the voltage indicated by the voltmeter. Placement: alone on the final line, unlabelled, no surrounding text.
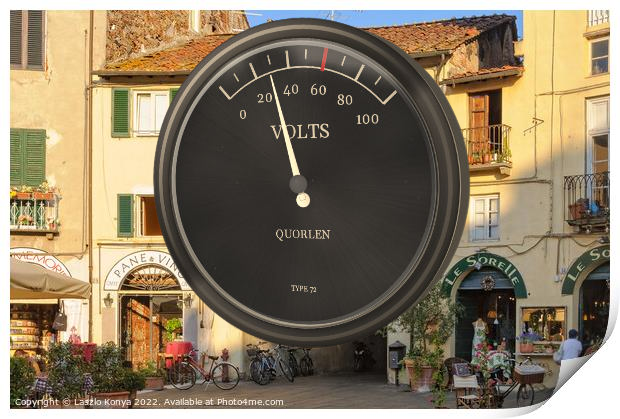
30 V
